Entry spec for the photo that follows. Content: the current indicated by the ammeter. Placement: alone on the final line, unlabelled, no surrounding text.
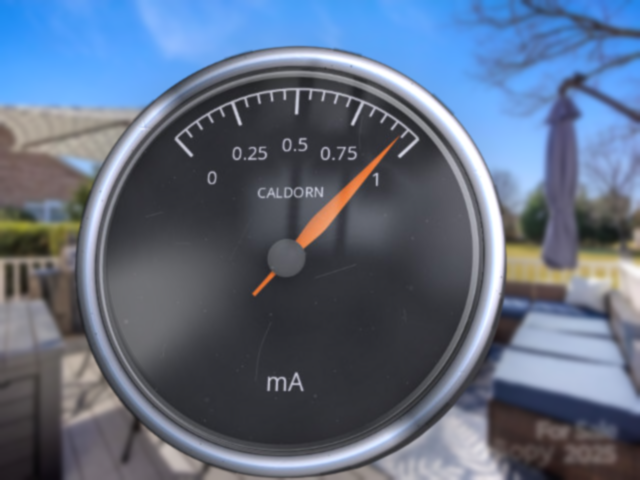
0.95 mA
